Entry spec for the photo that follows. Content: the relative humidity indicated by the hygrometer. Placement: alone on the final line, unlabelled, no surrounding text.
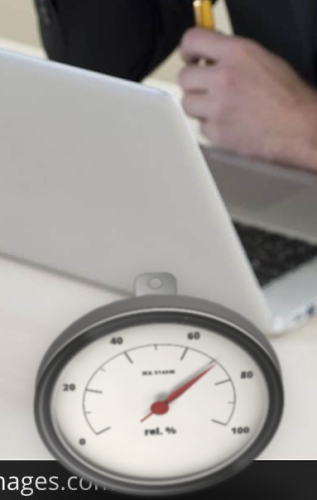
70 %
